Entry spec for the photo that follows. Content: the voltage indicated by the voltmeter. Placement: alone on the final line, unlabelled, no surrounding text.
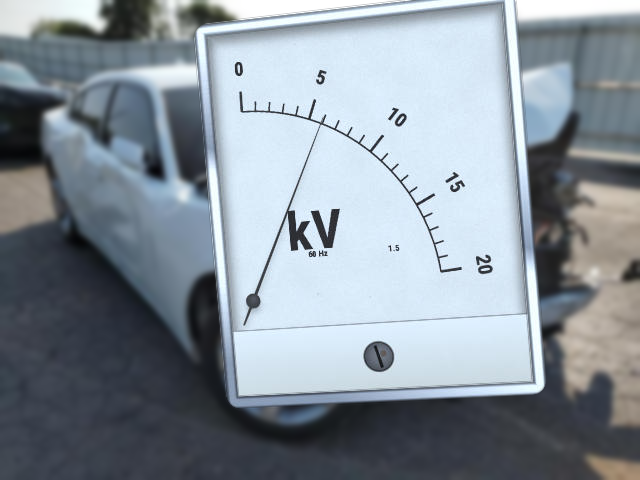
6 kV
